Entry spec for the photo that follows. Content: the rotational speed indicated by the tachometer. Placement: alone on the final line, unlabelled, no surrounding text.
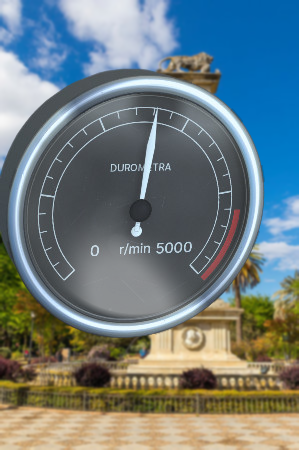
2600 rpm
